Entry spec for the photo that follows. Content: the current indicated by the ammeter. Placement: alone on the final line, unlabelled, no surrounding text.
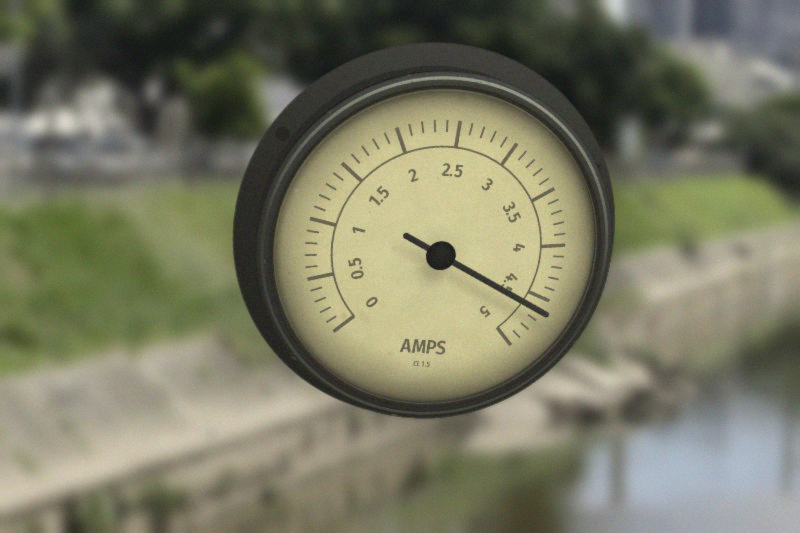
4.6 A
